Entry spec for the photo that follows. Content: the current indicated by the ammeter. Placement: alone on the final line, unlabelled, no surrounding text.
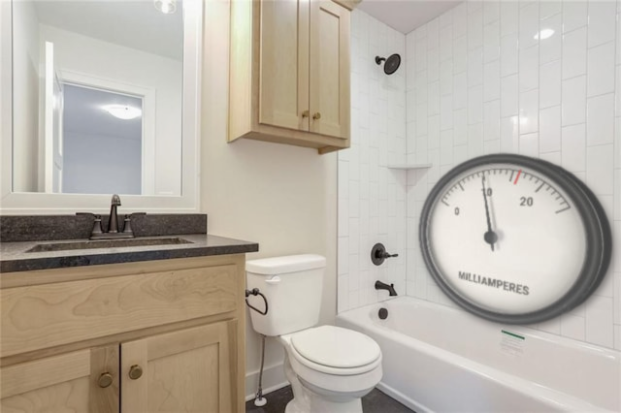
10 mA
